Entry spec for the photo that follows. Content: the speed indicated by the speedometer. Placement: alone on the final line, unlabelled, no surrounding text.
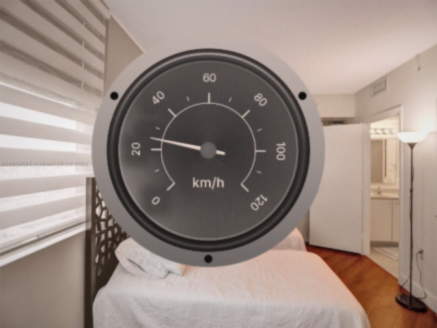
25 km/h
